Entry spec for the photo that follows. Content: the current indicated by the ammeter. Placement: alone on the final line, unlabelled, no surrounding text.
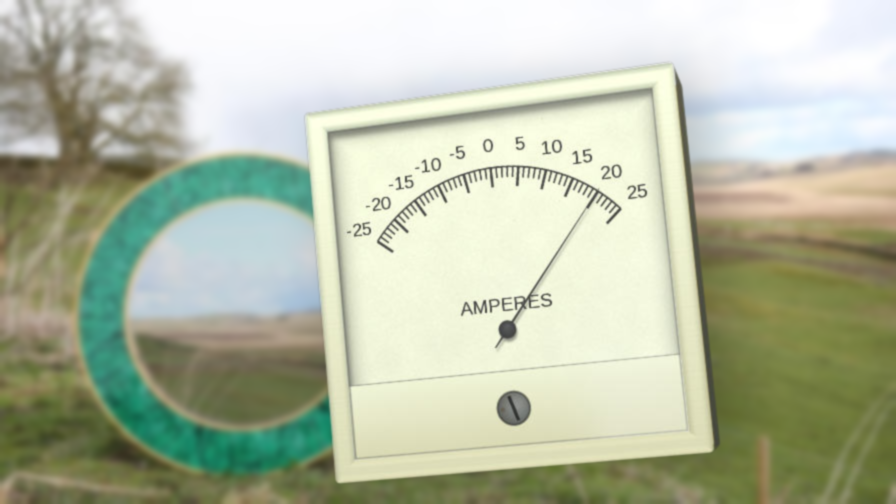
20 A
